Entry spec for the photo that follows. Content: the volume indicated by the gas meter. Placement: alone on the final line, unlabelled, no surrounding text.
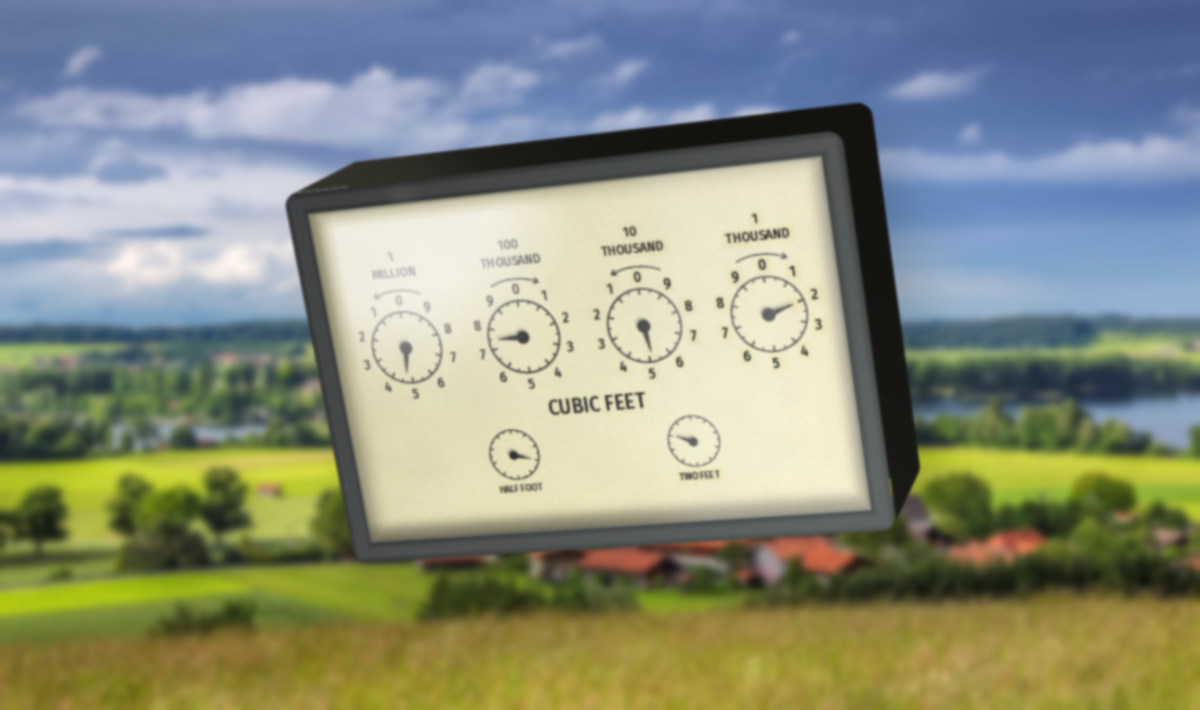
475200 ft³
